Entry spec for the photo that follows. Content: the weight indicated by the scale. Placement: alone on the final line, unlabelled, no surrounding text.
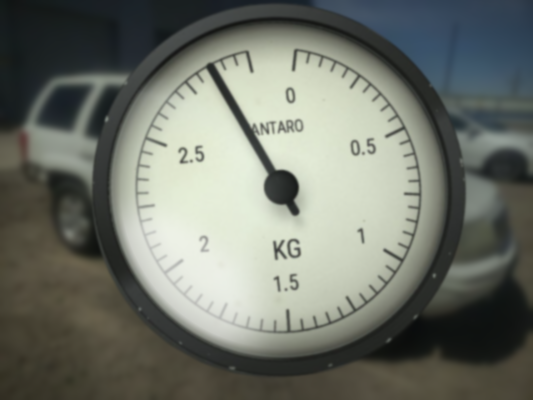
2.85 kg
